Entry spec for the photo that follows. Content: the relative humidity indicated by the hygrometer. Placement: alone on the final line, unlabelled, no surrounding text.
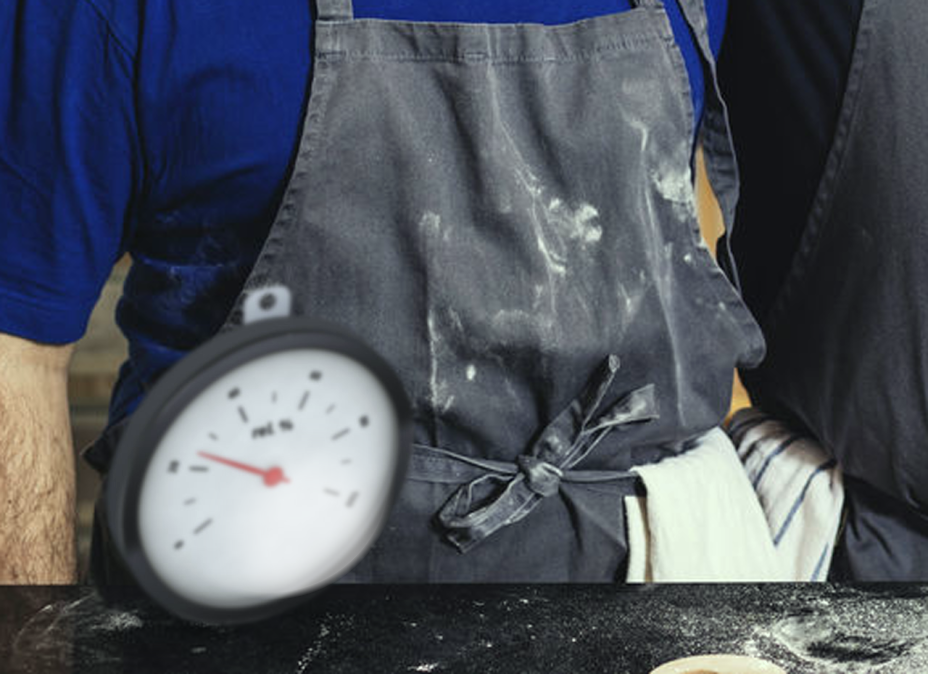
25 %
